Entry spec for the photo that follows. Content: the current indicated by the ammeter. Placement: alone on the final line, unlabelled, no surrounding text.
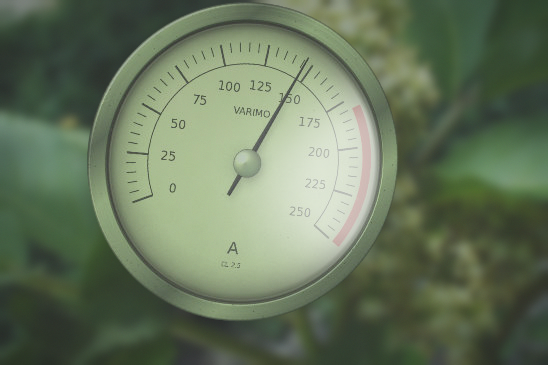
145 A
